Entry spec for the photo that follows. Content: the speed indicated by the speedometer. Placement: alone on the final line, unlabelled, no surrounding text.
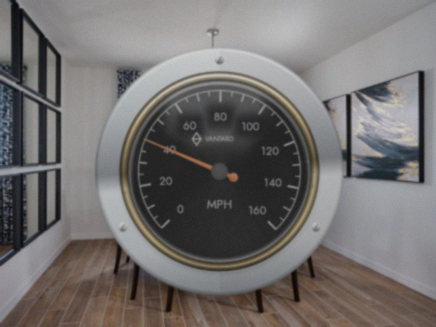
40 mph
